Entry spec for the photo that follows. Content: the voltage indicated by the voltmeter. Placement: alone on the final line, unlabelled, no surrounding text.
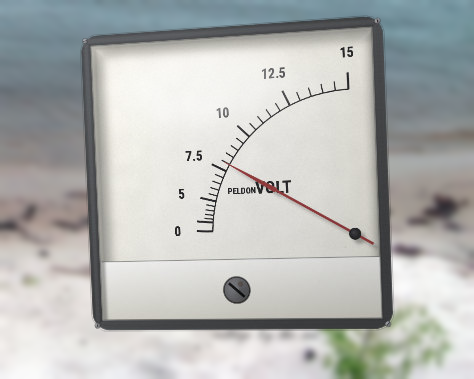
8 V
